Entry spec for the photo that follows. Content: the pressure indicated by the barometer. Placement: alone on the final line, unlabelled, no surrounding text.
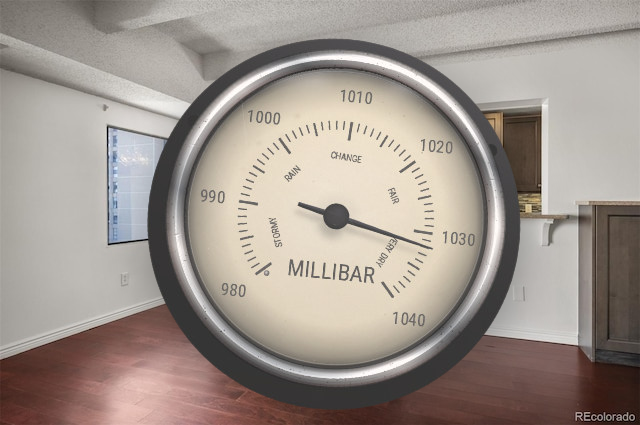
1032 mbar
